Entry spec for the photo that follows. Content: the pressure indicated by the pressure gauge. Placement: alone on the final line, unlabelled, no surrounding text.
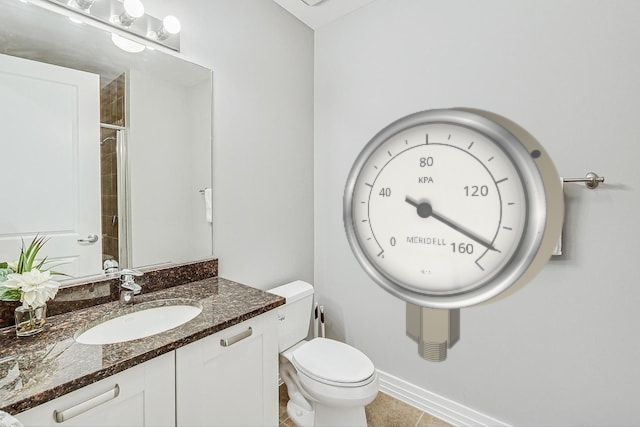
150 kPa
